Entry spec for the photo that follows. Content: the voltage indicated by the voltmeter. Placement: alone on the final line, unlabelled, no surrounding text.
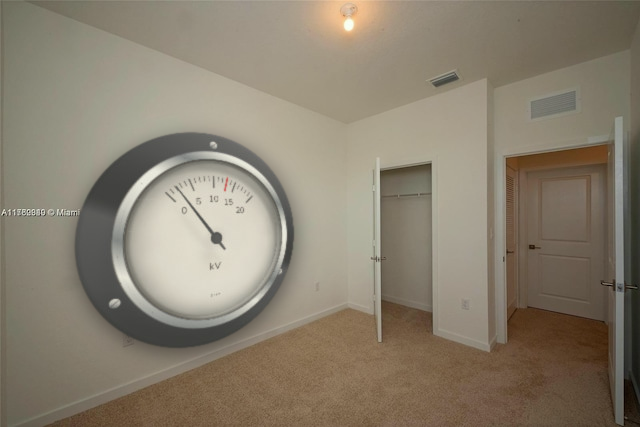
2 kV
